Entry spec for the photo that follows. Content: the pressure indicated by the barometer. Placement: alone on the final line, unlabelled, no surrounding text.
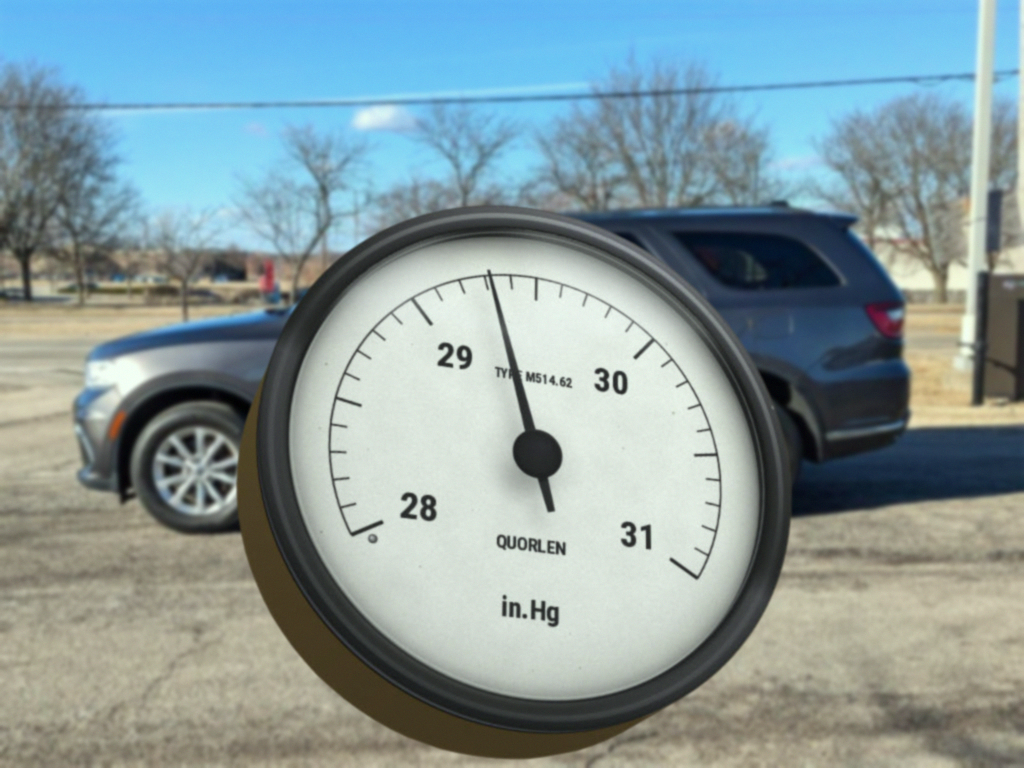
29.3 inHg
